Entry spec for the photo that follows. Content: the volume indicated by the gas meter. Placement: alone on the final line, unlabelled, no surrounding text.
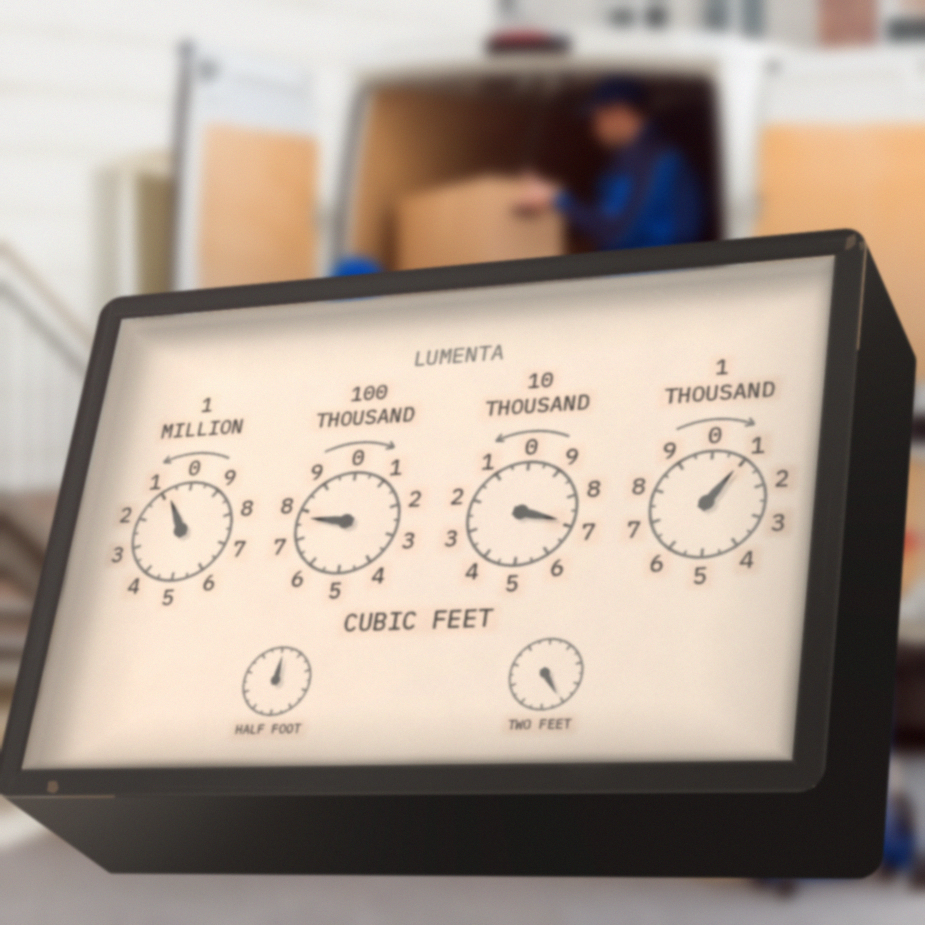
77100 ft³
